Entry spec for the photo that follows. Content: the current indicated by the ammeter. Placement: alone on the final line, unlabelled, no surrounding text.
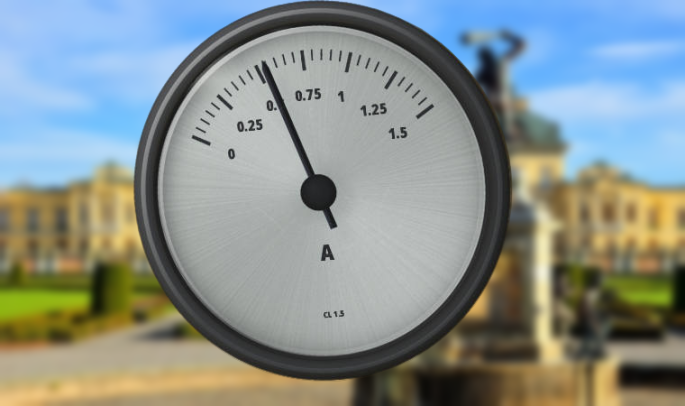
0.55 A
